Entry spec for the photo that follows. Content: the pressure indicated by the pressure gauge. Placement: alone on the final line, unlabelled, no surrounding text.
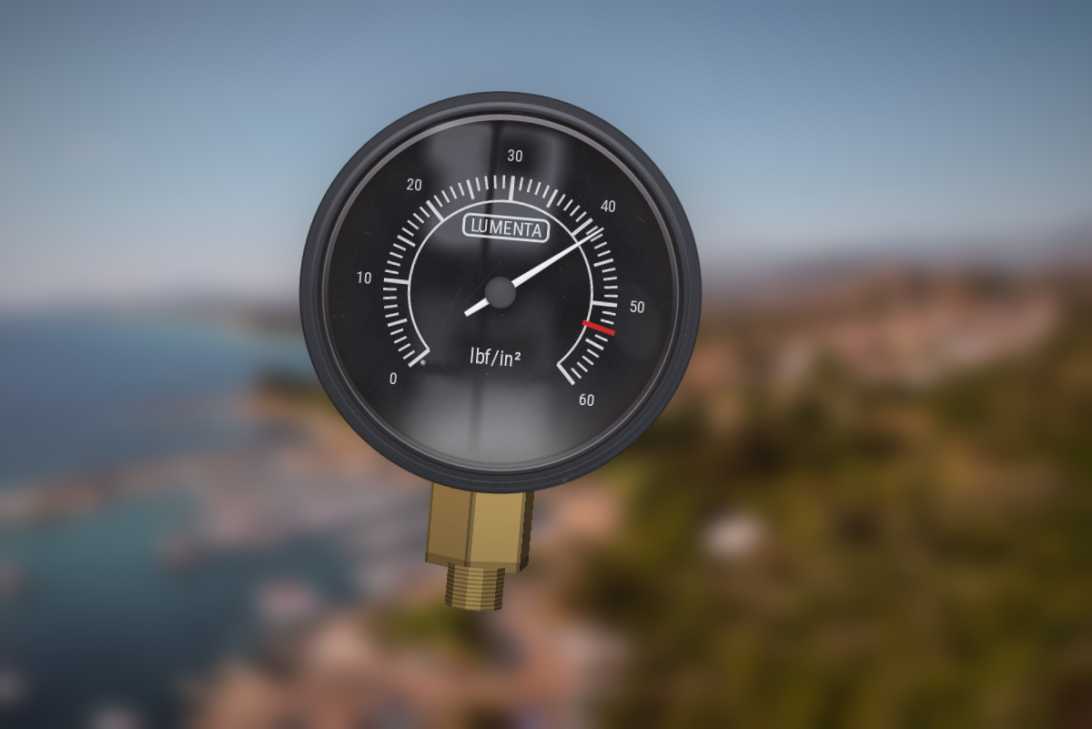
41.5 psi
